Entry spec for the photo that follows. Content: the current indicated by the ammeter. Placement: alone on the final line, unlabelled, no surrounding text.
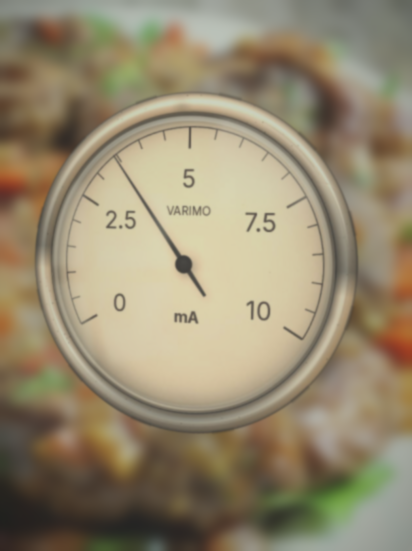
3.5 mA
